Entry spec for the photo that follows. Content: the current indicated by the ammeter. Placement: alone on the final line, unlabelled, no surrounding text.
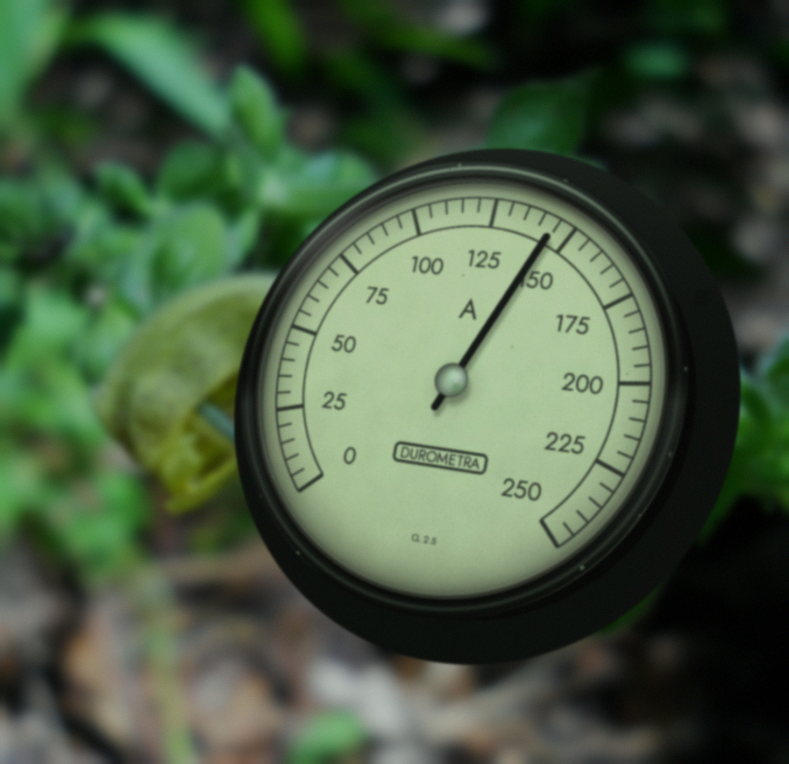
145 A
